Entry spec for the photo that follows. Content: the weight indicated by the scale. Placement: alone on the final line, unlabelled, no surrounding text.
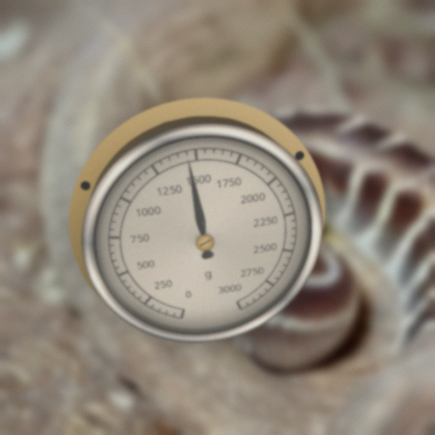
1450 g
